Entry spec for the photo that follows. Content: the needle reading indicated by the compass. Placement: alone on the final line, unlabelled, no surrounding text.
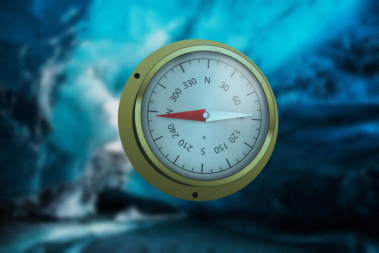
265 °
